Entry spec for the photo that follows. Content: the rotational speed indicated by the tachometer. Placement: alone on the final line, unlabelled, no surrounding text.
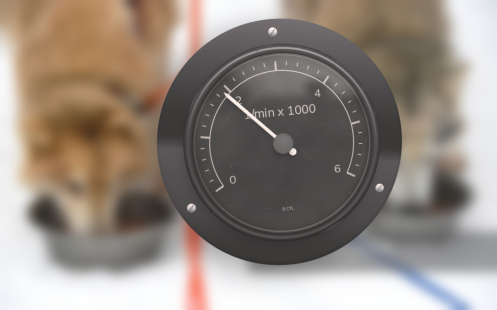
1900 rpm
